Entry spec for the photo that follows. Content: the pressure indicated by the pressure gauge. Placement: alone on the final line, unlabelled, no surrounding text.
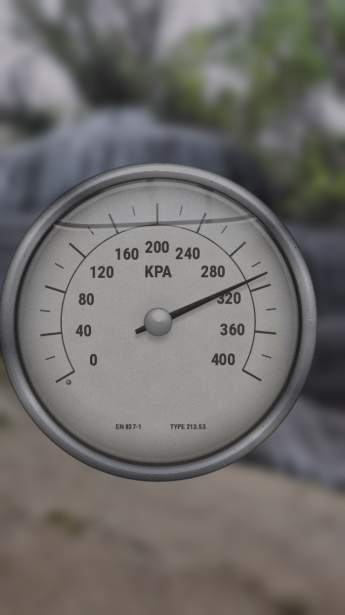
310 kPa
